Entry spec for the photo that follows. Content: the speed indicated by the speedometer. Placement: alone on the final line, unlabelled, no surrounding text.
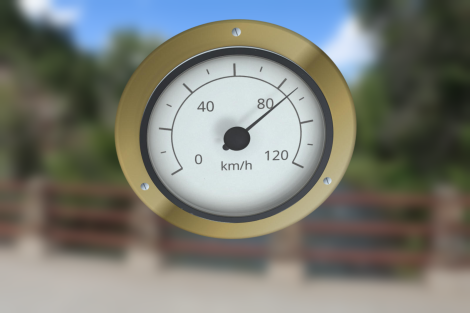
85 km/h
